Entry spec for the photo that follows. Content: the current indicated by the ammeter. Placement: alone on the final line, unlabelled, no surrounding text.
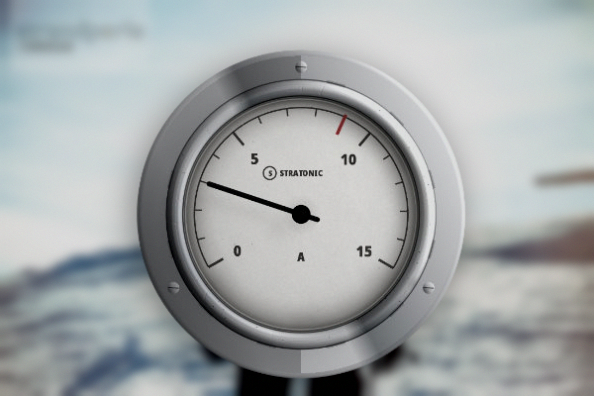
3 A
